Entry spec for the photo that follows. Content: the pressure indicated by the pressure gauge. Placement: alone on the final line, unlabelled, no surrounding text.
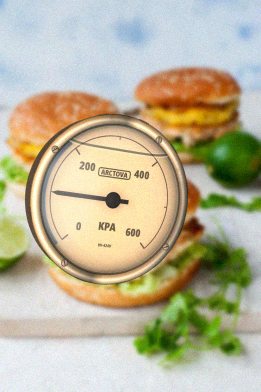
100 kPa
